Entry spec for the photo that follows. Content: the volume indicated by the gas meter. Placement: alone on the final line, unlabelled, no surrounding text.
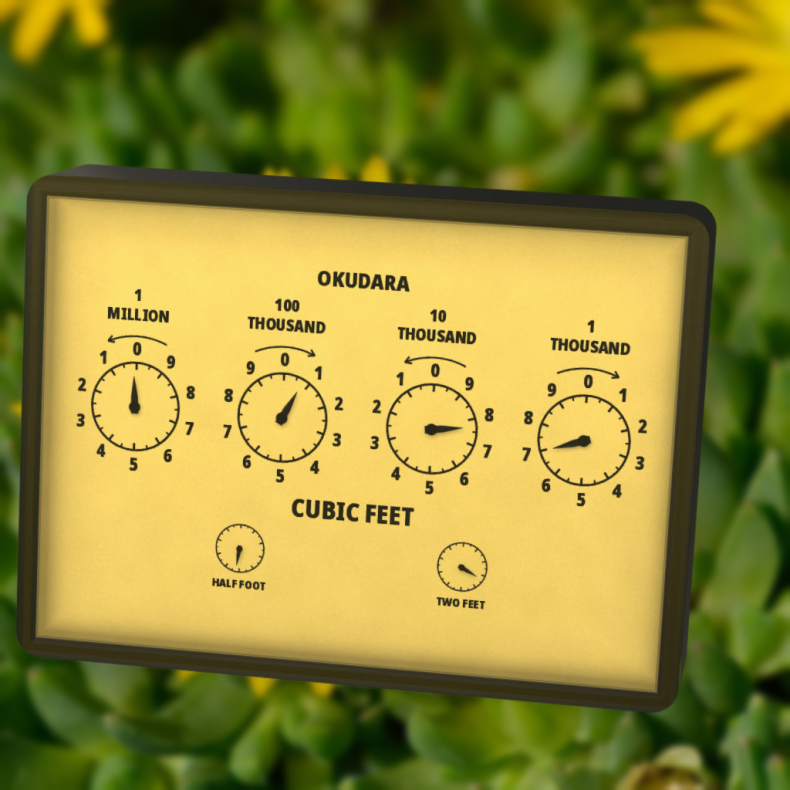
7700 ft³
